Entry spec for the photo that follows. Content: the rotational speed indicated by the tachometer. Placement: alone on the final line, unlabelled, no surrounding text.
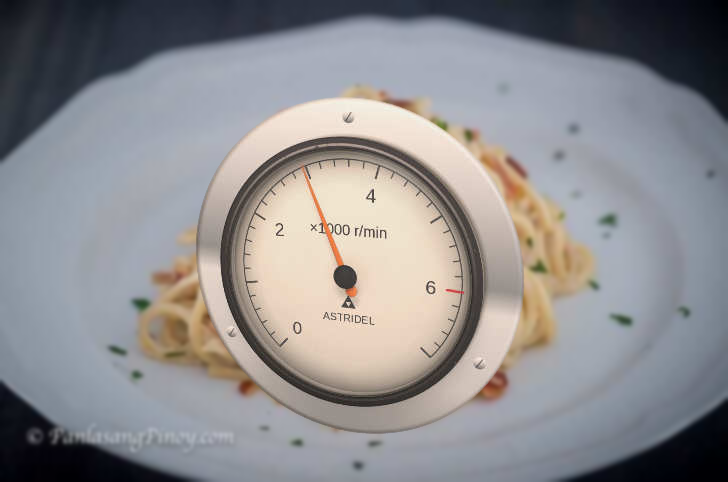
3000 rpm
